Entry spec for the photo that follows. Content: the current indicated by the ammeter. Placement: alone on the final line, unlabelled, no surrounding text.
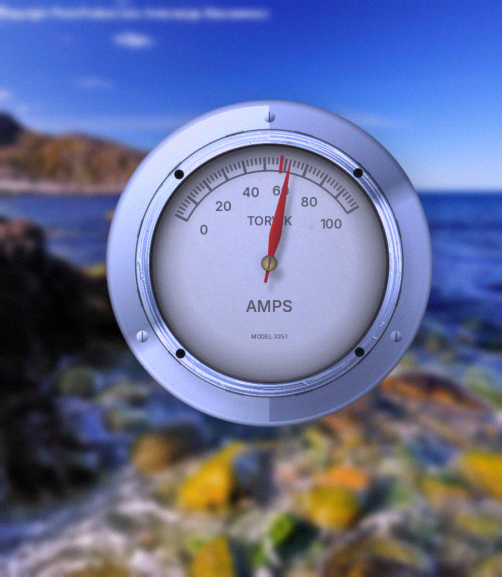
62 A
